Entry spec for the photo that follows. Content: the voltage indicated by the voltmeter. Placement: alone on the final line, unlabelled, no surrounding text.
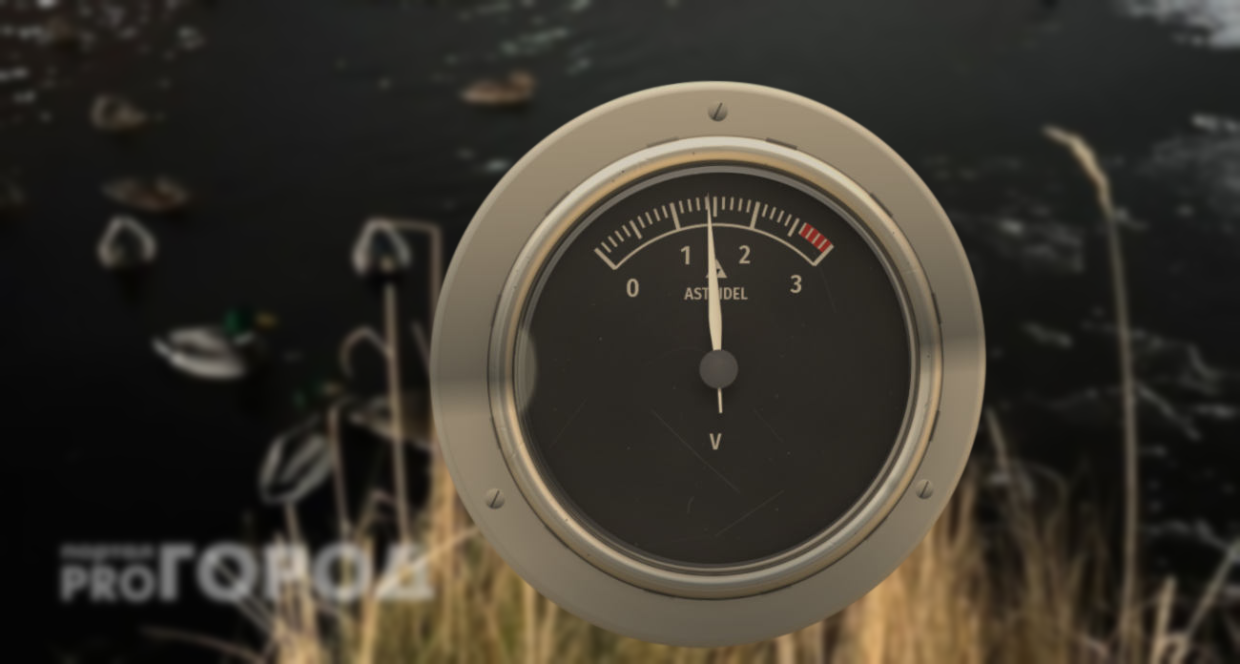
1.4 V
